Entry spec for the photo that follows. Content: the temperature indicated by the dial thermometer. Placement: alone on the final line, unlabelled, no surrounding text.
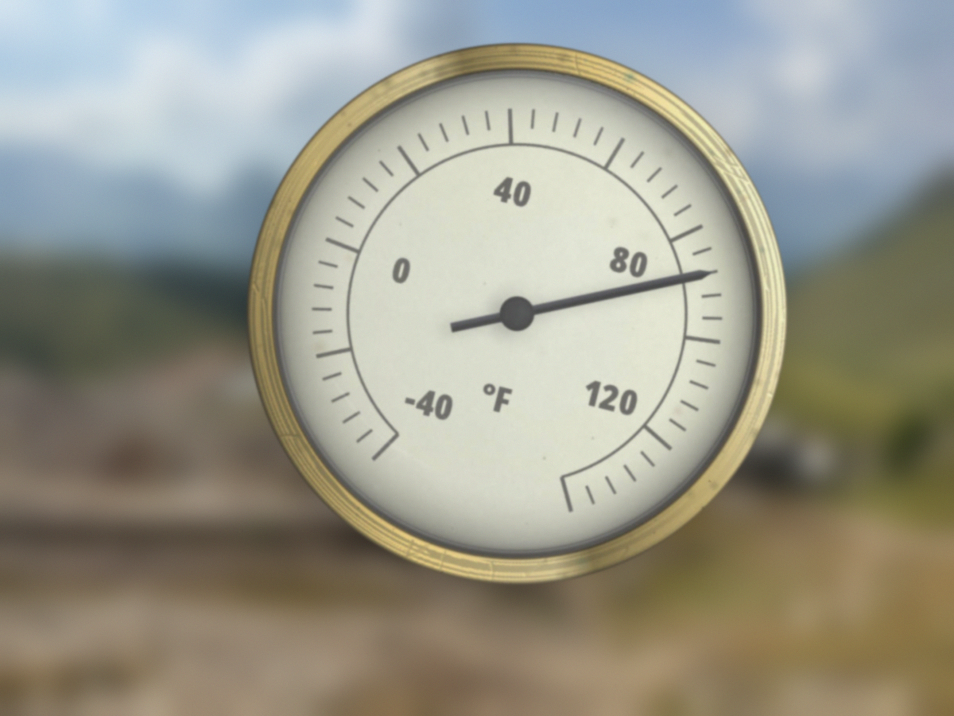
88 °F
